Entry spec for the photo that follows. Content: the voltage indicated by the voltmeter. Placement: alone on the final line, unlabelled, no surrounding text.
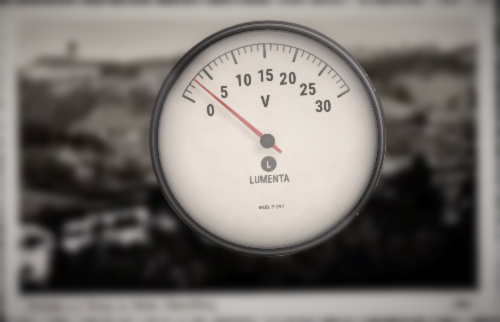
3 V
